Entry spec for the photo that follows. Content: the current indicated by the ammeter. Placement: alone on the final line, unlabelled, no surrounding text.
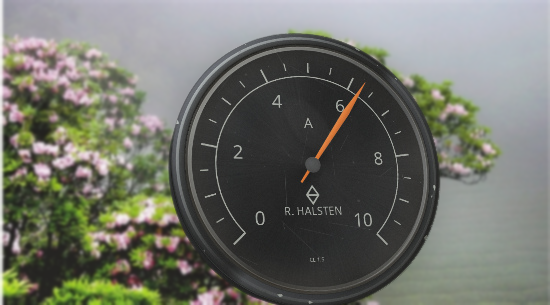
6.25 A
